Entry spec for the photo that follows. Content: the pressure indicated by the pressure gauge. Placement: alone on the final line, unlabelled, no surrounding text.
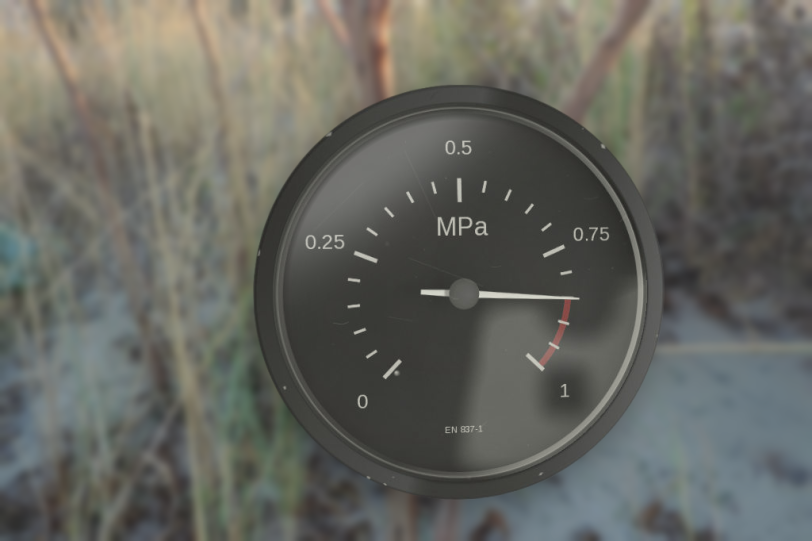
0.85 MPa
